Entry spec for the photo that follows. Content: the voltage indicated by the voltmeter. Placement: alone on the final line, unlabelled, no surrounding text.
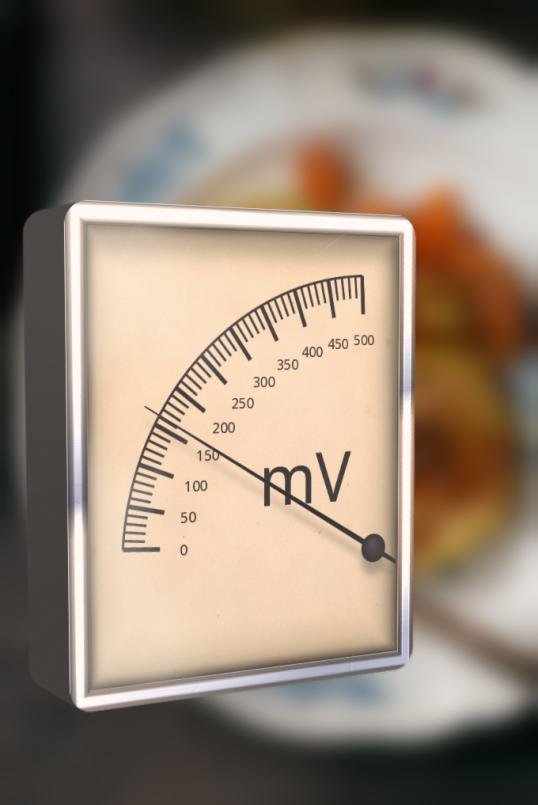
160 mV
